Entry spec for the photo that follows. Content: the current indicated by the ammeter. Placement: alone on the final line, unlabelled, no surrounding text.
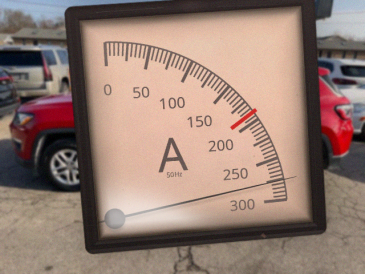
275 A
